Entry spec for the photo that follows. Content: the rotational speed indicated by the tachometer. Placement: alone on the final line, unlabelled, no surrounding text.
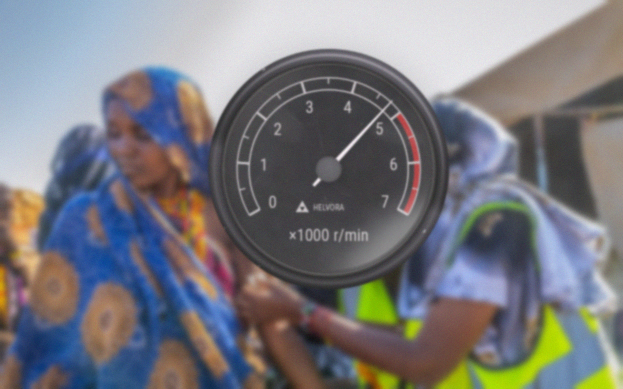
4750 rpm
